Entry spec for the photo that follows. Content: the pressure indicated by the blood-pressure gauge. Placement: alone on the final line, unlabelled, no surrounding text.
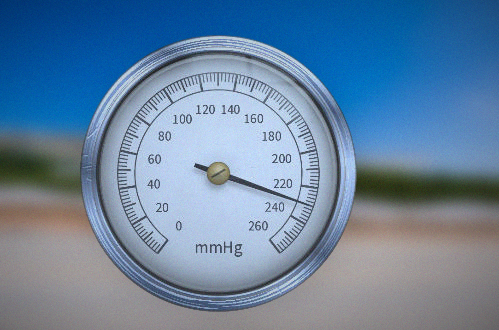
230 mmHg
